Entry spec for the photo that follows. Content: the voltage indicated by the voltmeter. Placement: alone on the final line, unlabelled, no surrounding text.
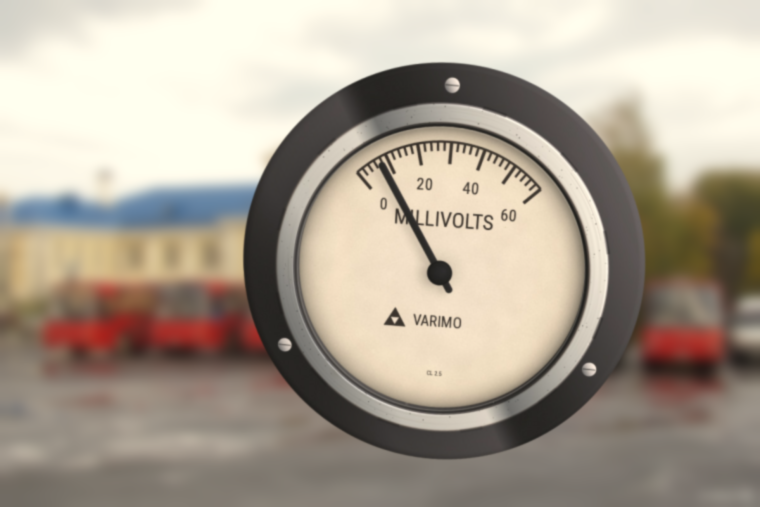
8 mV
